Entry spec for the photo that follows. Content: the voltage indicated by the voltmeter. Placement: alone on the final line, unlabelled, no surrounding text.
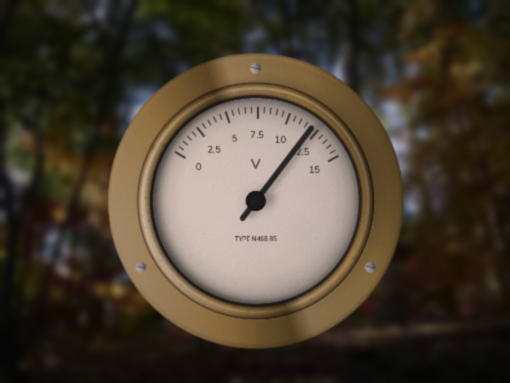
12 V
